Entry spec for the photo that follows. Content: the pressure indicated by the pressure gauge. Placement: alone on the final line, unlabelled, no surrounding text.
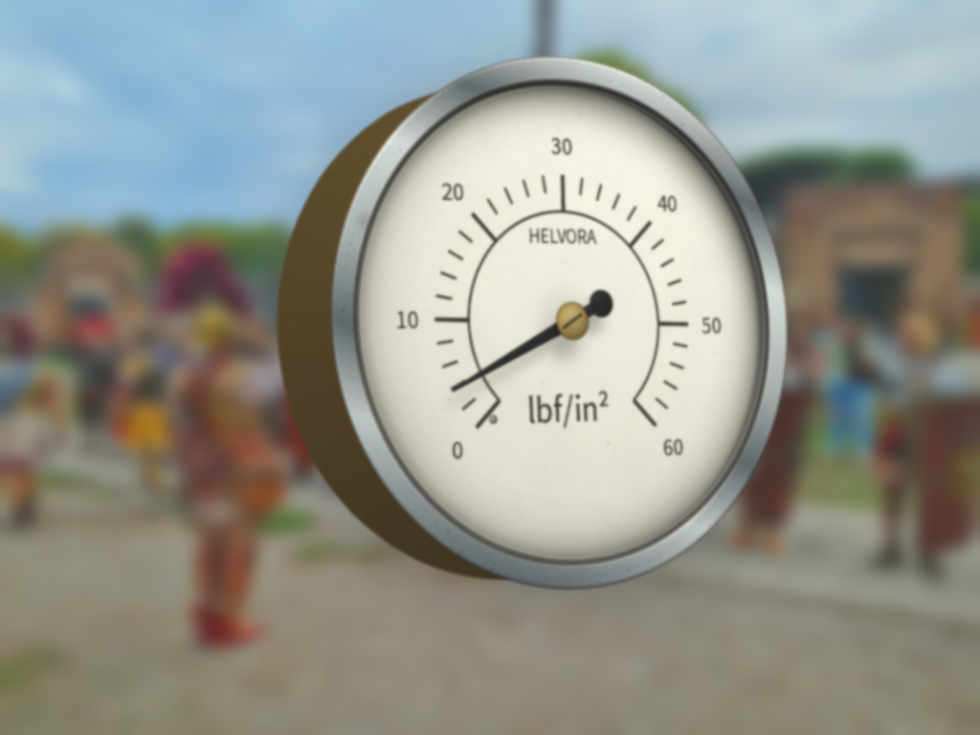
4 psi
